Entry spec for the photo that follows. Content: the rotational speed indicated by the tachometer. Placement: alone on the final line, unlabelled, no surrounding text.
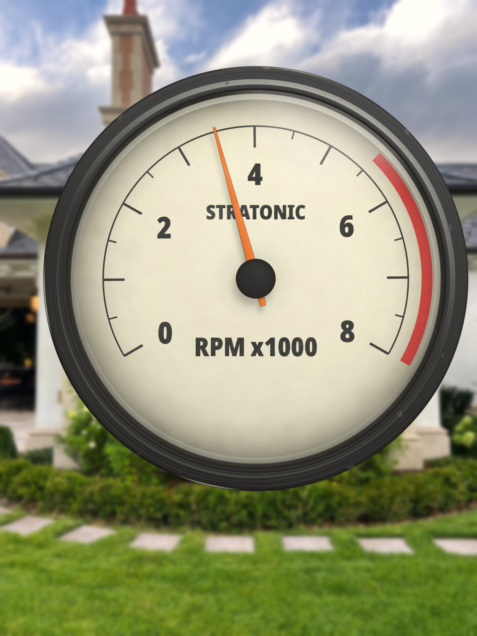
3500 rpm
